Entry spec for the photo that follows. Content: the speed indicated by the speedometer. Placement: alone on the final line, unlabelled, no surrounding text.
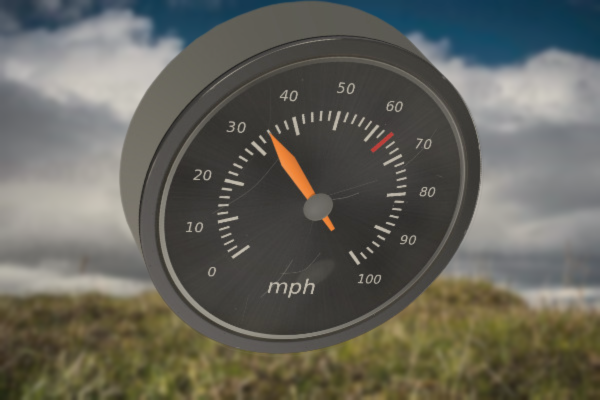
34 mph
